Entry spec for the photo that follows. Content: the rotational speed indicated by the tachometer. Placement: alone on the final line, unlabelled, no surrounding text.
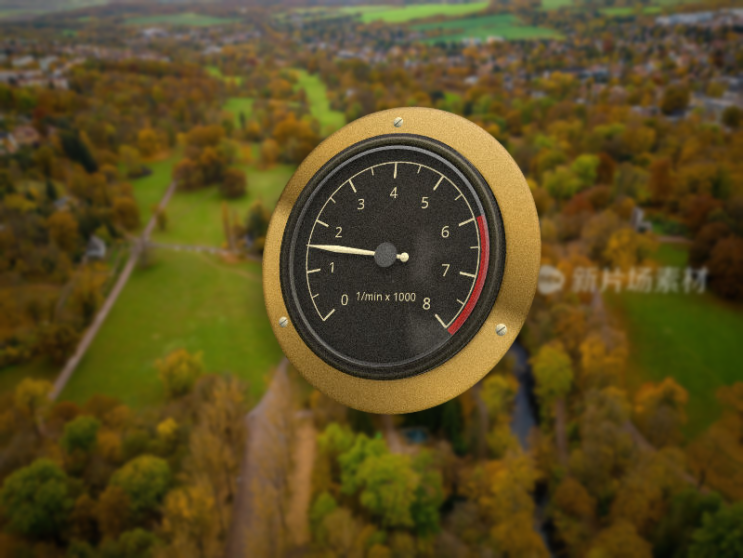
1500 rpm
